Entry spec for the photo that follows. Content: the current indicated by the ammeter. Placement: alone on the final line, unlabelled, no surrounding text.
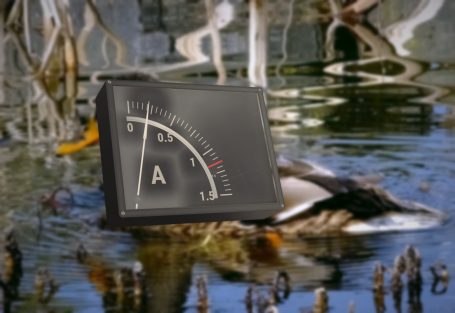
0.2 A
